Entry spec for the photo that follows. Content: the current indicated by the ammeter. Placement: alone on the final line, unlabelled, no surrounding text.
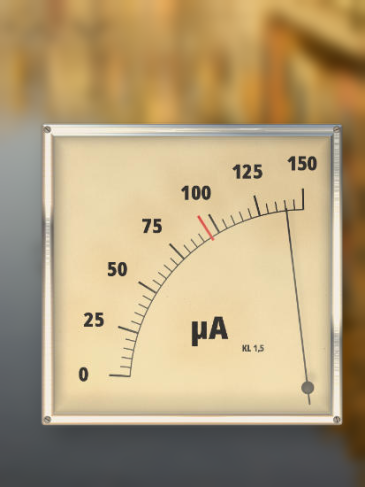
140 µA
